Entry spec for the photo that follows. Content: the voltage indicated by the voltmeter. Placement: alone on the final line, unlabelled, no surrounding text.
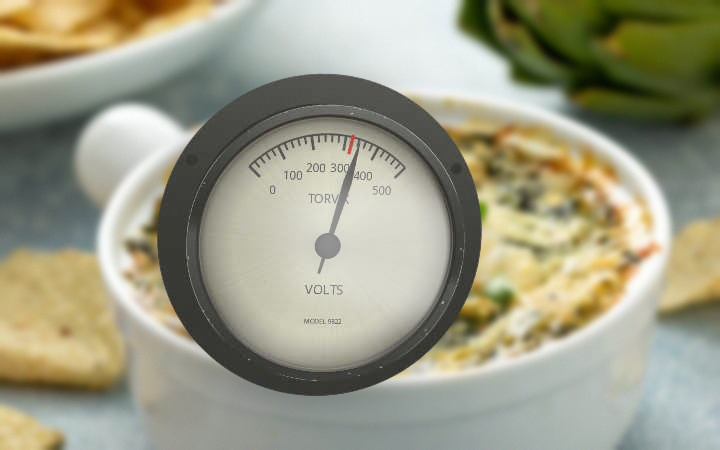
340 V
